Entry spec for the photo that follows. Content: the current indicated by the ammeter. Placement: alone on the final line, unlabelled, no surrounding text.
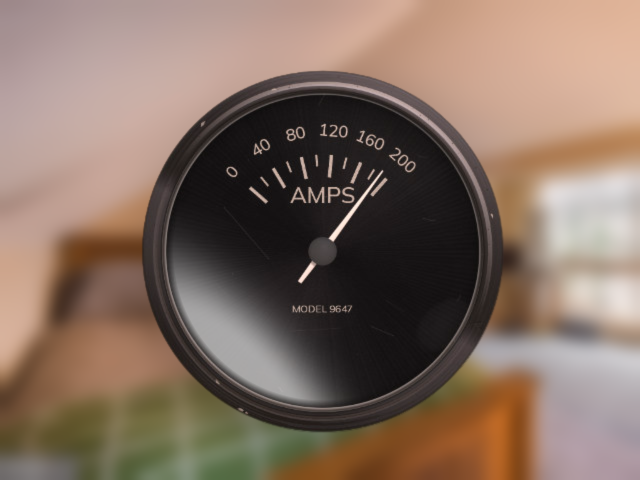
190 A
